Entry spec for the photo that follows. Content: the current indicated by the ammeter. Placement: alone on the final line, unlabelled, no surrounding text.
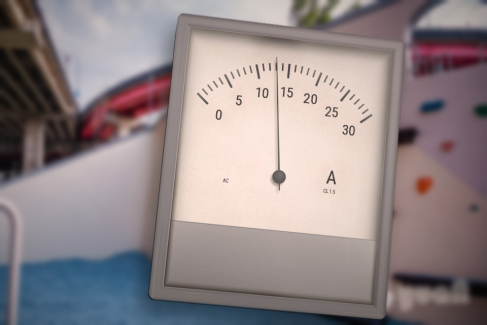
13 A
